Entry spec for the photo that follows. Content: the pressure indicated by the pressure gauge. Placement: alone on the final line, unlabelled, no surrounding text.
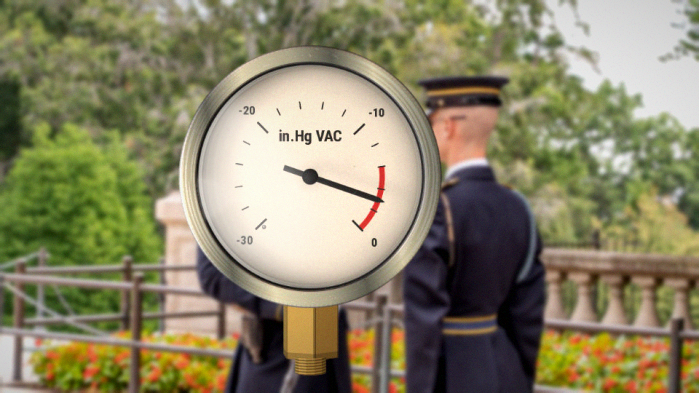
-3 inHg
